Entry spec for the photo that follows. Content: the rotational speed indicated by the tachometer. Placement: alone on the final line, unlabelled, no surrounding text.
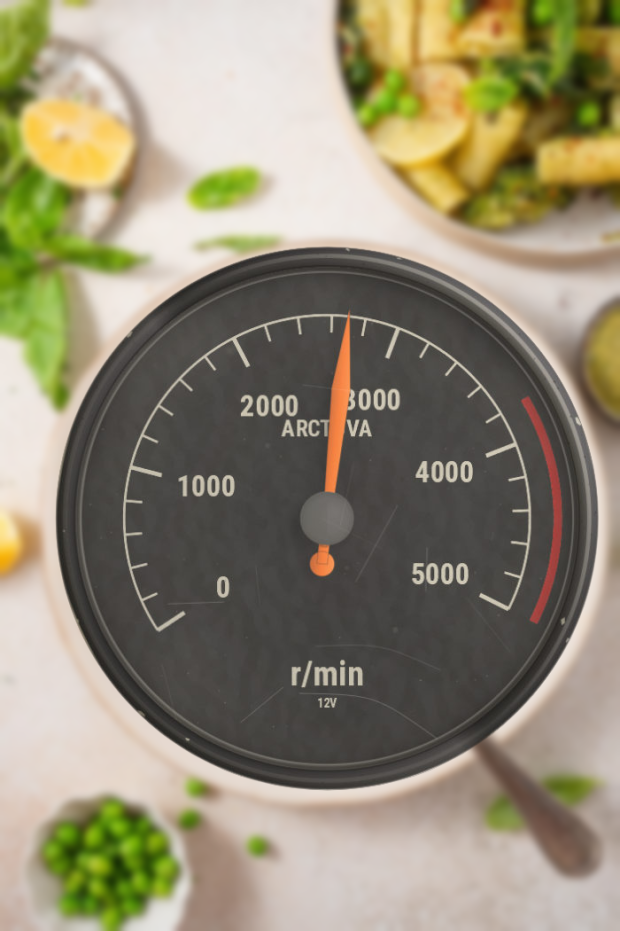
2700 rpm
